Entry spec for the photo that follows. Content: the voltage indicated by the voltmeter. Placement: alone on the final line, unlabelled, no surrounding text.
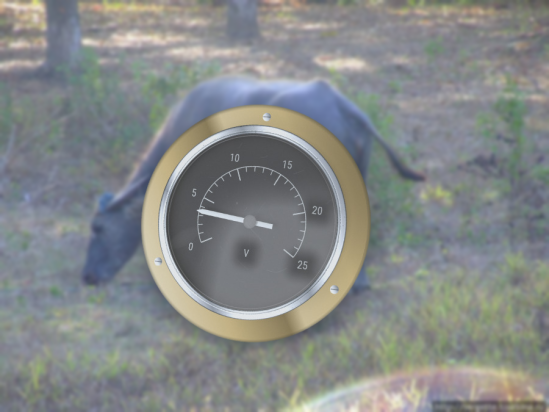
3.5 V
